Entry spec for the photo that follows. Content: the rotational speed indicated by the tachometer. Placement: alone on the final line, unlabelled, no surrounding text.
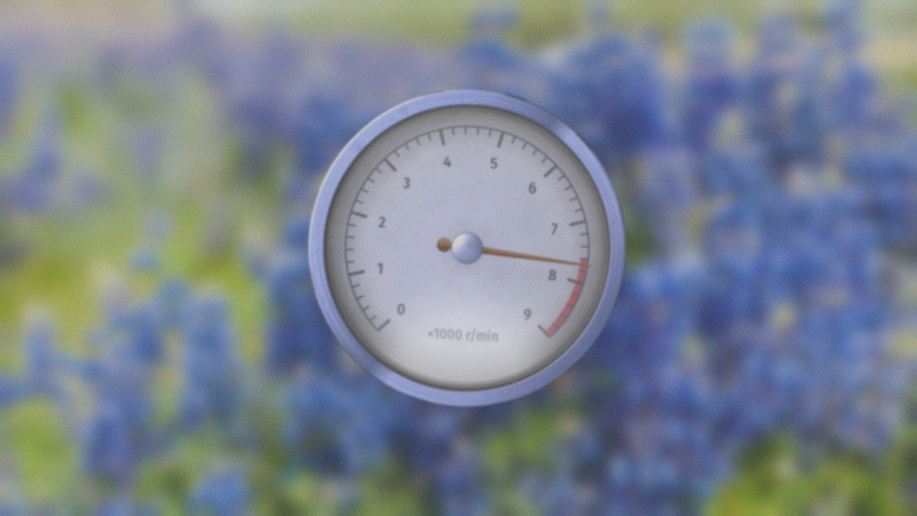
7700 rpm
